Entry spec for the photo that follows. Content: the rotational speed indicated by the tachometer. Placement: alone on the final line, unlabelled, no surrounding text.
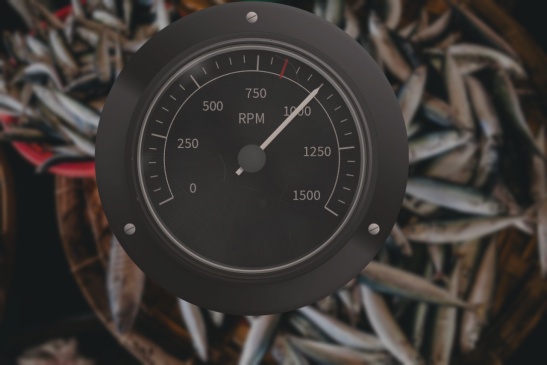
1000 rpm
